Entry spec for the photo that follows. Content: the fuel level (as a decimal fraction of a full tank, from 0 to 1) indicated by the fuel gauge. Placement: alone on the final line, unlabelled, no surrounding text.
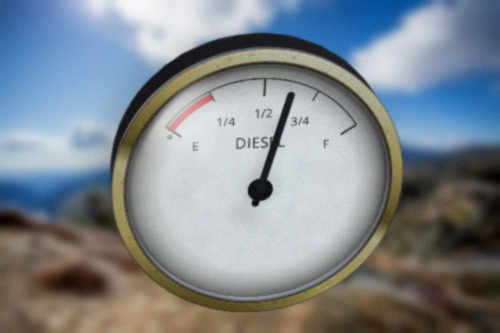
0.625
